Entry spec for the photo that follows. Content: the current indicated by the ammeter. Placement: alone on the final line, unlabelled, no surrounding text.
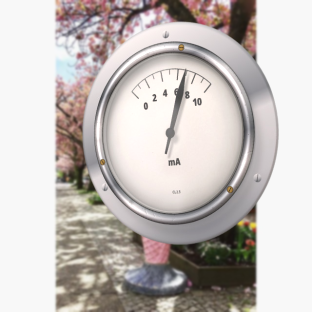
7 mA
